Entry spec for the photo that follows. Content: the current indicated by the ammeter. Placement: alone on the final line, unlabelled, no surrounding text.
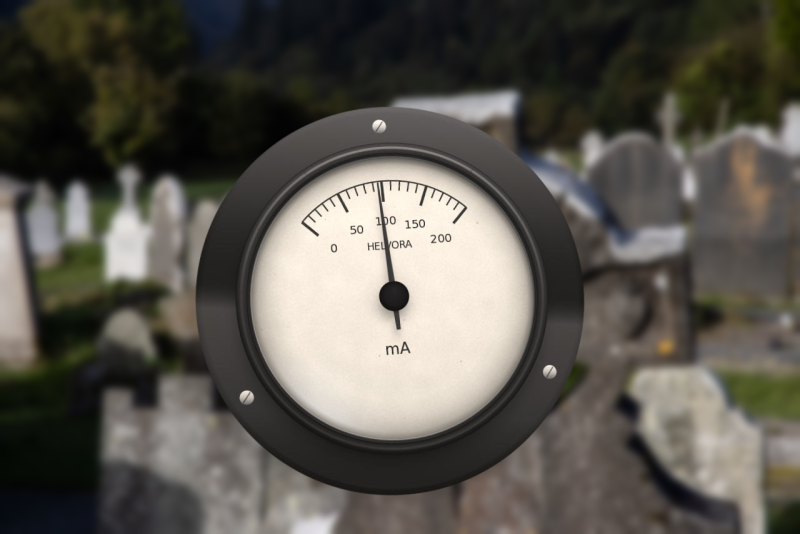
95 mA
